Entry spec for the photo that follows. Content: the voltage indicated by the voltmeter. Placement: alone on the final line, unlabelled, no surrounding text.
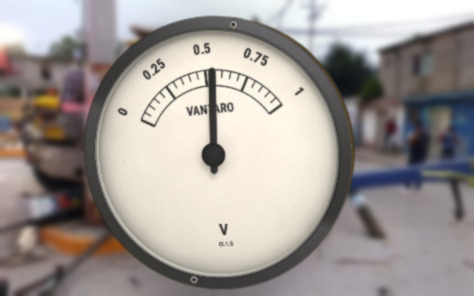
0.55 V
